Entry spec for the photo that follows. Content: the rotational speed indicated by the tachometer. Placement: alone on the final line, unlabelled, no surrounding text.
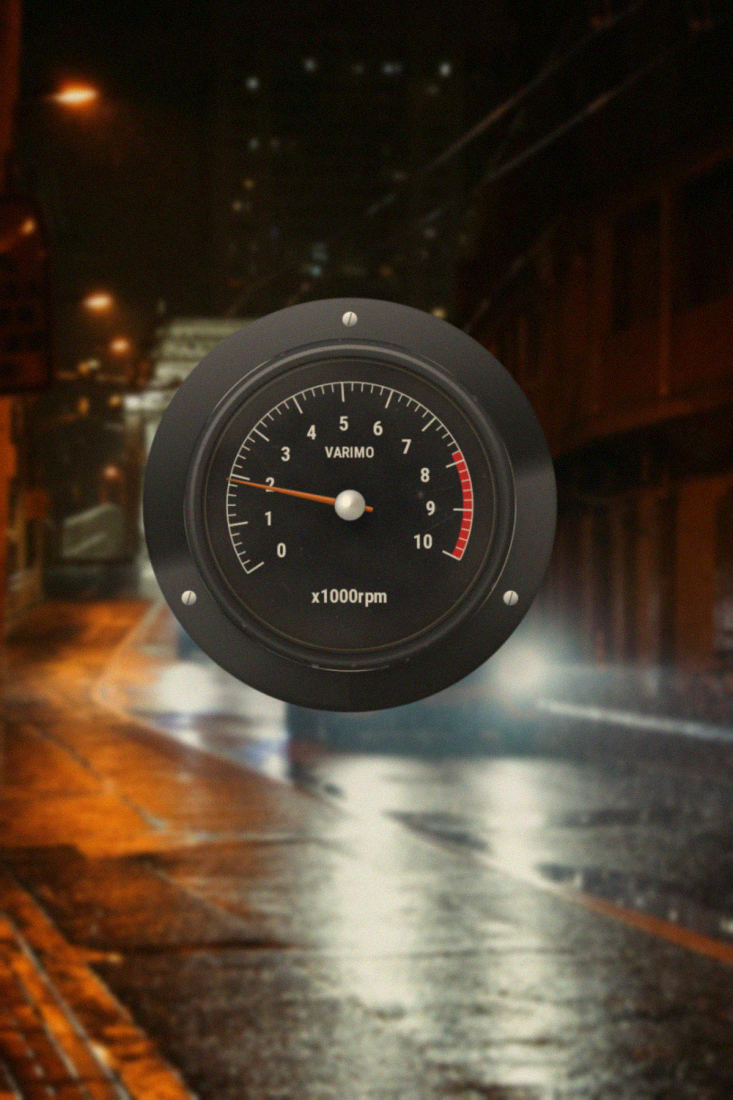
1900 rpm
